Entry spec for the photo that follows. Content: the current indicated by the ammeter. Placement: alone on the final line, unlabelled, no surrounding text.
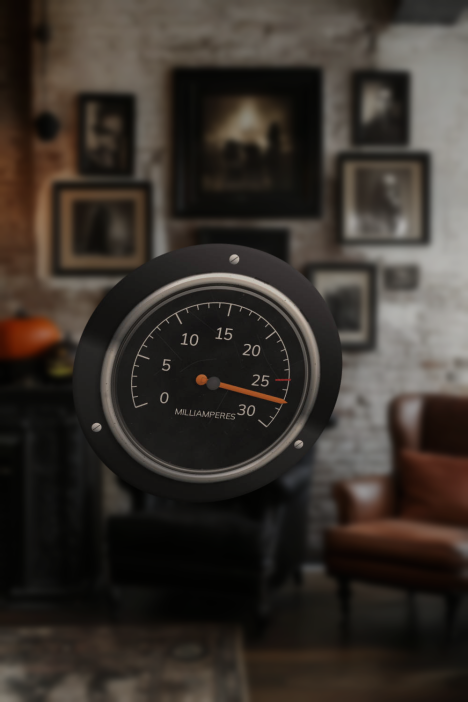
27 mA
